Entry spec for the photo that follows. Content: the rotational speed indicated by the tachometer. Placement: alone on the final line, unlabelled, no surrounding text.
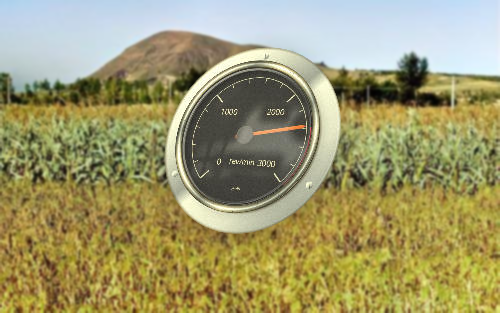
2400 rpm
